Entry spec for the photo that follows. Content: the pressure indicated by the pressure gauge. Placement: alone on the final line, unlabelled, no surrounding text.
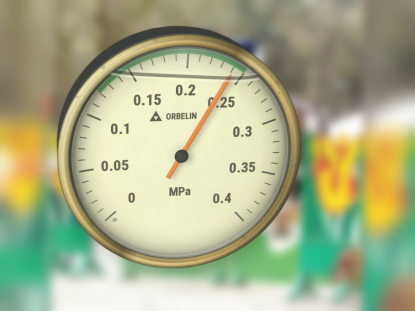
0.24 MPa
